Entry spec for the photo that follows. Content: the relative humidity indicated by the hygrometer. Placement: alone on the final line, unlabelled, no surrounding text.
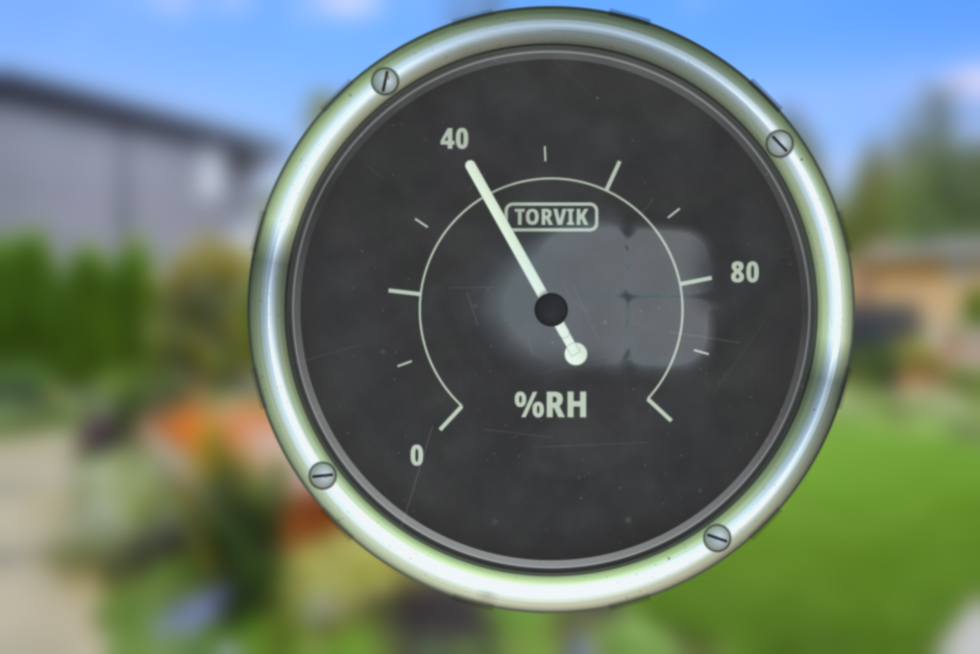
40 %
